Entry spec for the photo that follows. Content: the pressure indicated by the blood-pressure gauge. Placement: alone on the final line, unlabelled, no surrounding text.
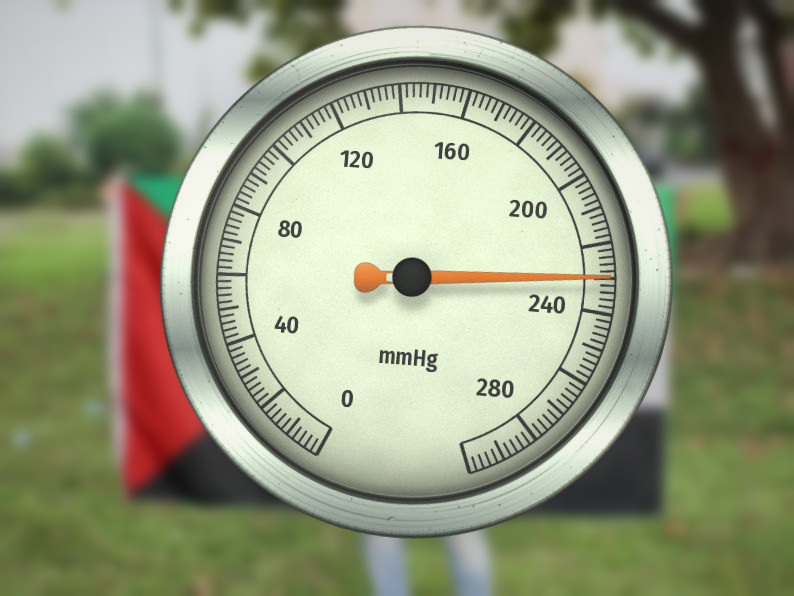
230 mmHg
